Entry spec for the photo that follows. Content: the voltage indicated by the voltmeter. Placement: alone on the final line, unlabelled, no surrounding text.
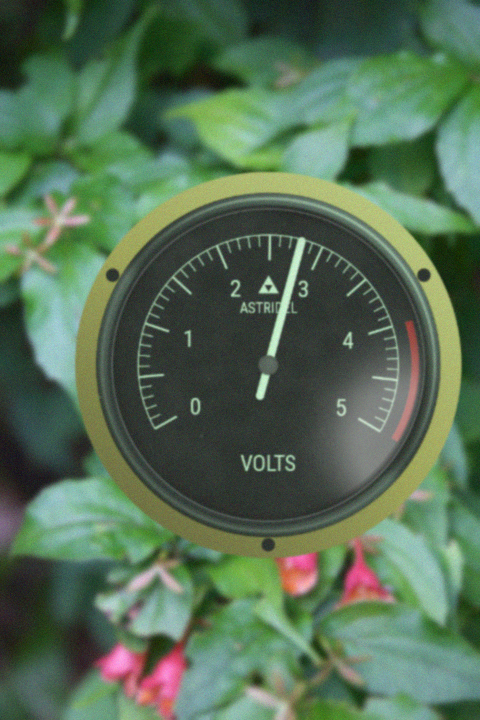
2.8 V
